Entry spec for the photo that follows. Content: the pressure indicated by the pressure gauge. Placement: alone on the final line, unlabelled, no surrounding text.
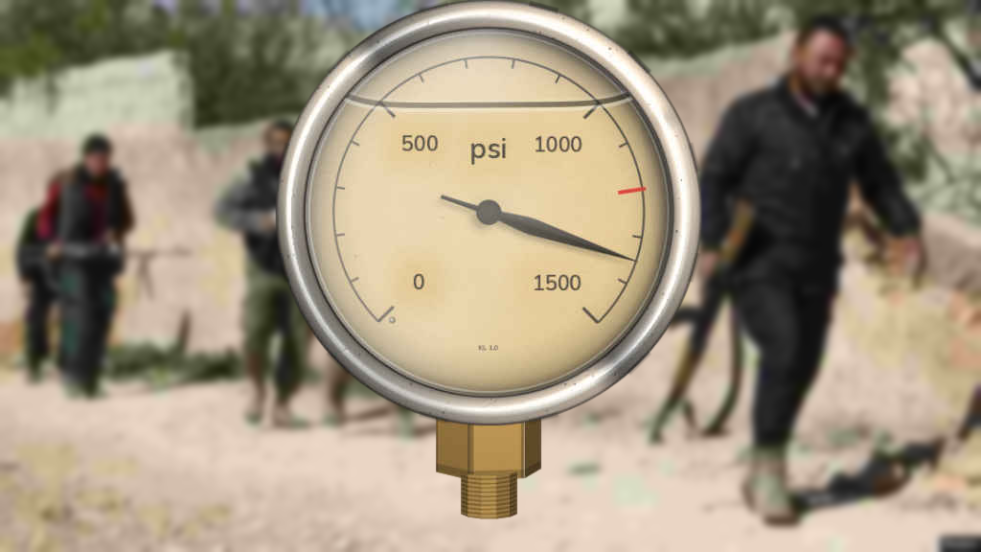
1350 psi
